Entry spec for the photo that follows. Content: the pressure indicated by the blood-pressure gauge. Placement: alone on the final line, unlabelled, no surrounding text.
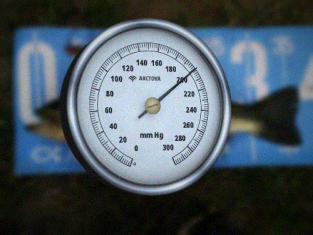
200 mmHg
